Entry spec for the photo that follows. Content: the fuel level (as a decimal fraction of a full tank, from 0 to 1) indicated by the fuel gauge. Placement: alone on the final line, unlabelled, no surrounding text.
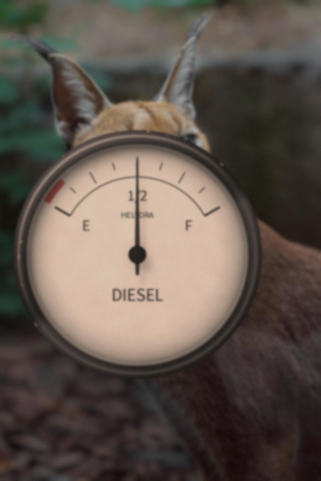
0.5
